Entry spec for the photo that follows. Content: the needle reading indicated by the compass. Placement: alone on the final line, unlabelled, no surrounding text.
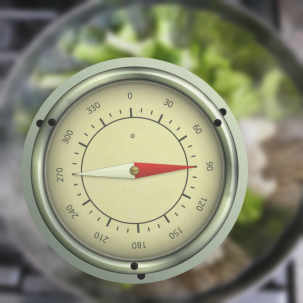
90 °
